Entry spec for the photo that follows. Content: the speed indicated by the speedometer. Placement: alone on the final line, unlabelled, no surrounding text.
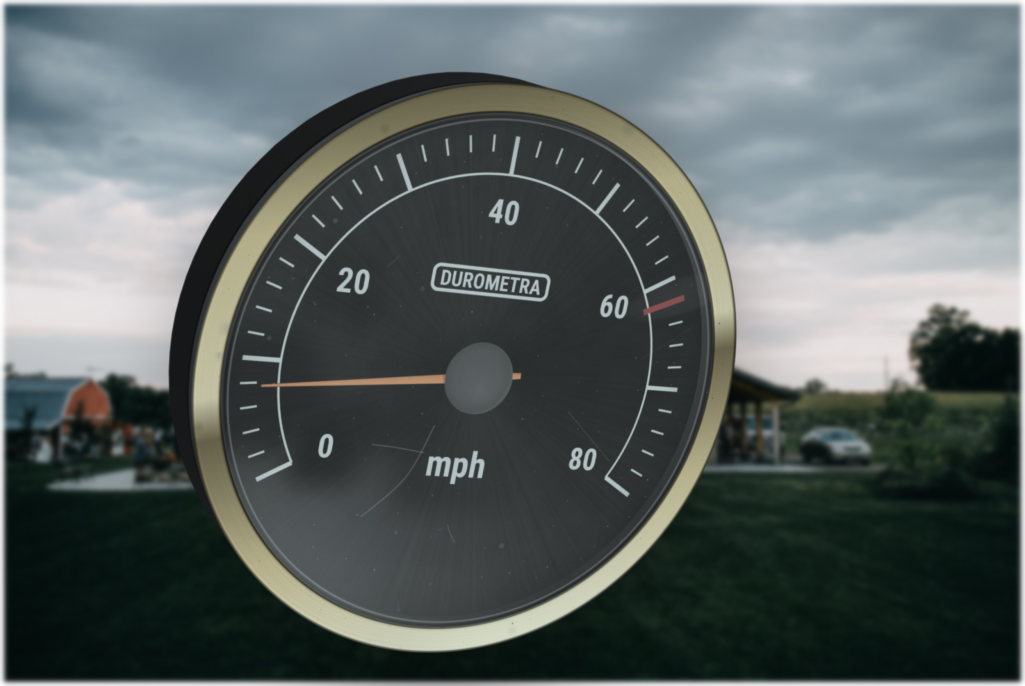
8 mph
